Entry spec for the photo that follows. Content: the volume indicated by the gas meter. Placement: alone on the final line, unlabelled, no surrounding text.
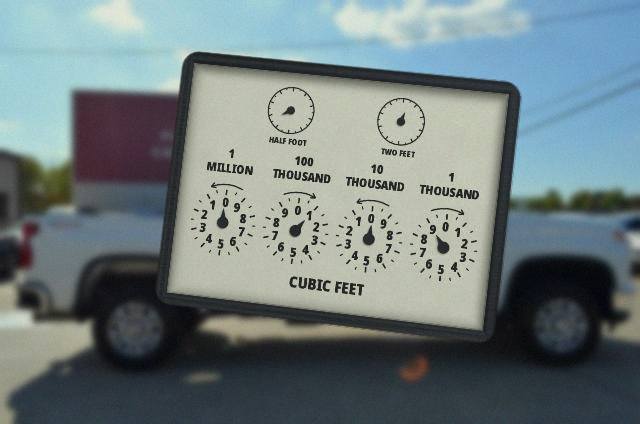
9900 ft³
